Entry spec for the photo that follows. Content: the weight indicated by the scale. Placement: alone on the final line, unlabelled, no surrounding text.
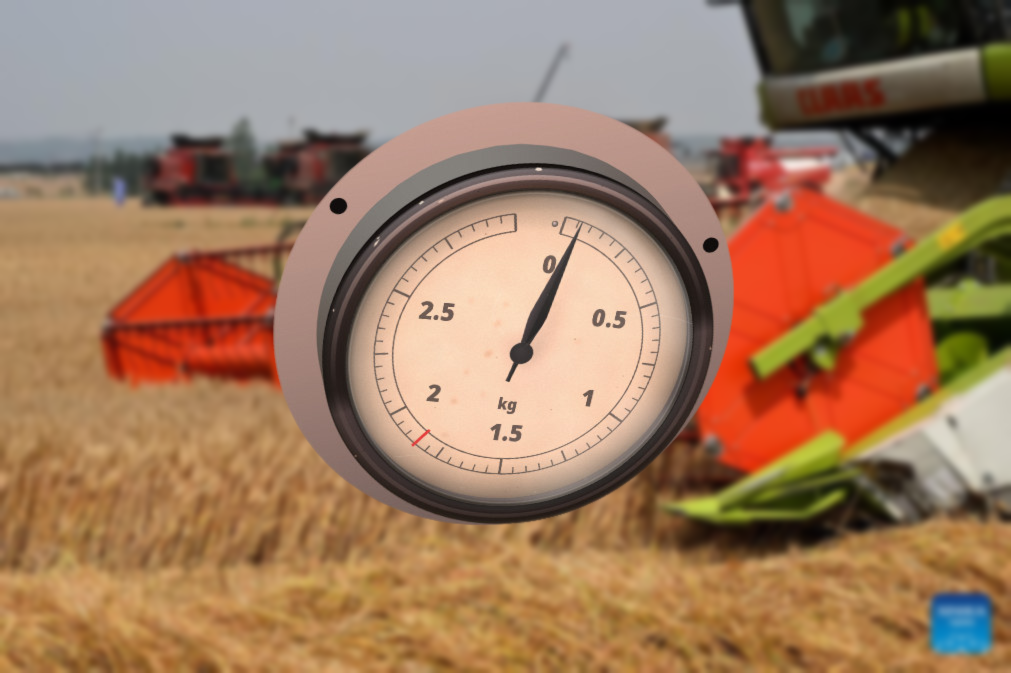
0.05 kg
